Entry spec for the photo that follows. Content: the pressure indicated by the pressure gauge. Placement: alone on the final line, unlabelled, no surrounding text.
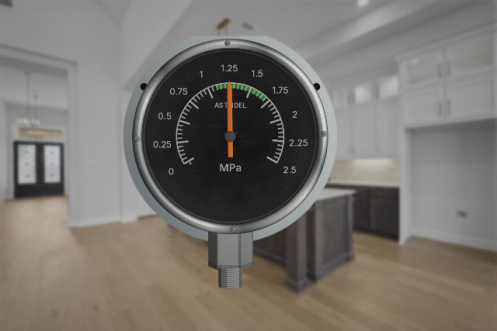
1.25 MPa
